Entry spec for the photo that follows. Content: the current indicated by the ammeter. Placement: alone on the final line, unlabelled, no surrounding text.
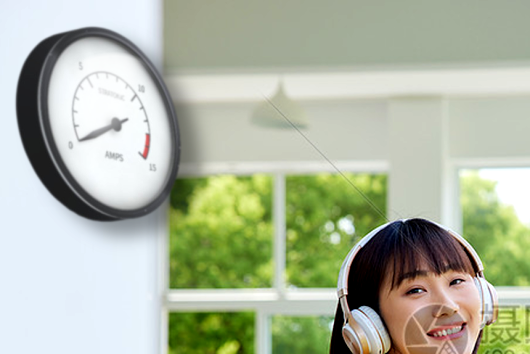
0 A
